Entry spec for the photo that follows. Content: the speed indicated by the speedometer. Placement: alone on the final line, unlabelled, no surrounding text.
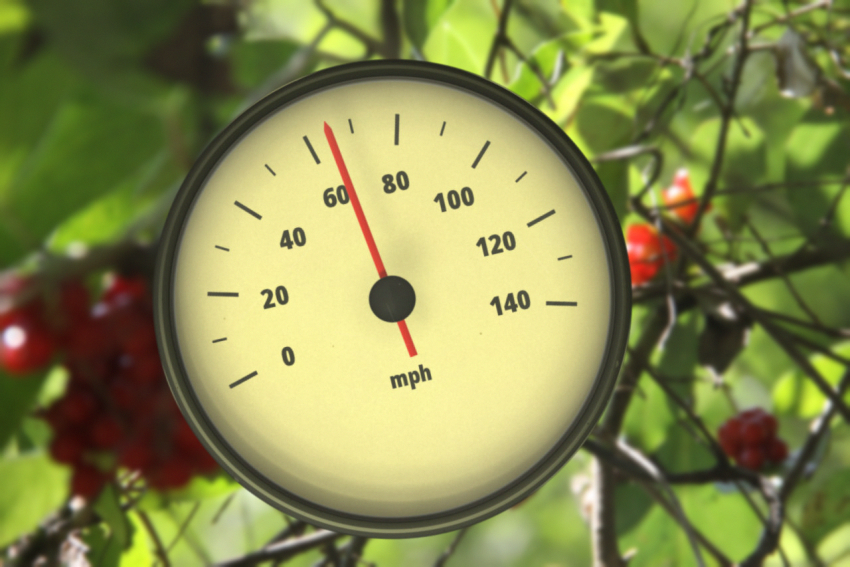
65 mph
